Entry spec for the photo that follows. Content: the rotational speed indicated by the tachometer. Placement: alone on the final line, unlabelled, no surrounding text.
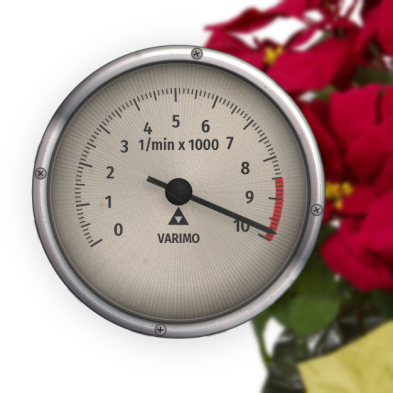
9800 rpm
